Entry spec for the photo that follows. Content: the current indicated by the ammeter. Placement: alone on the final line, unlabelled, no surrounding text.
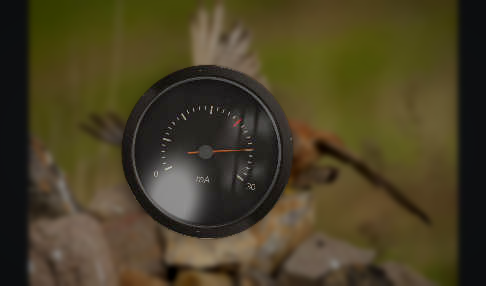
25 mA
